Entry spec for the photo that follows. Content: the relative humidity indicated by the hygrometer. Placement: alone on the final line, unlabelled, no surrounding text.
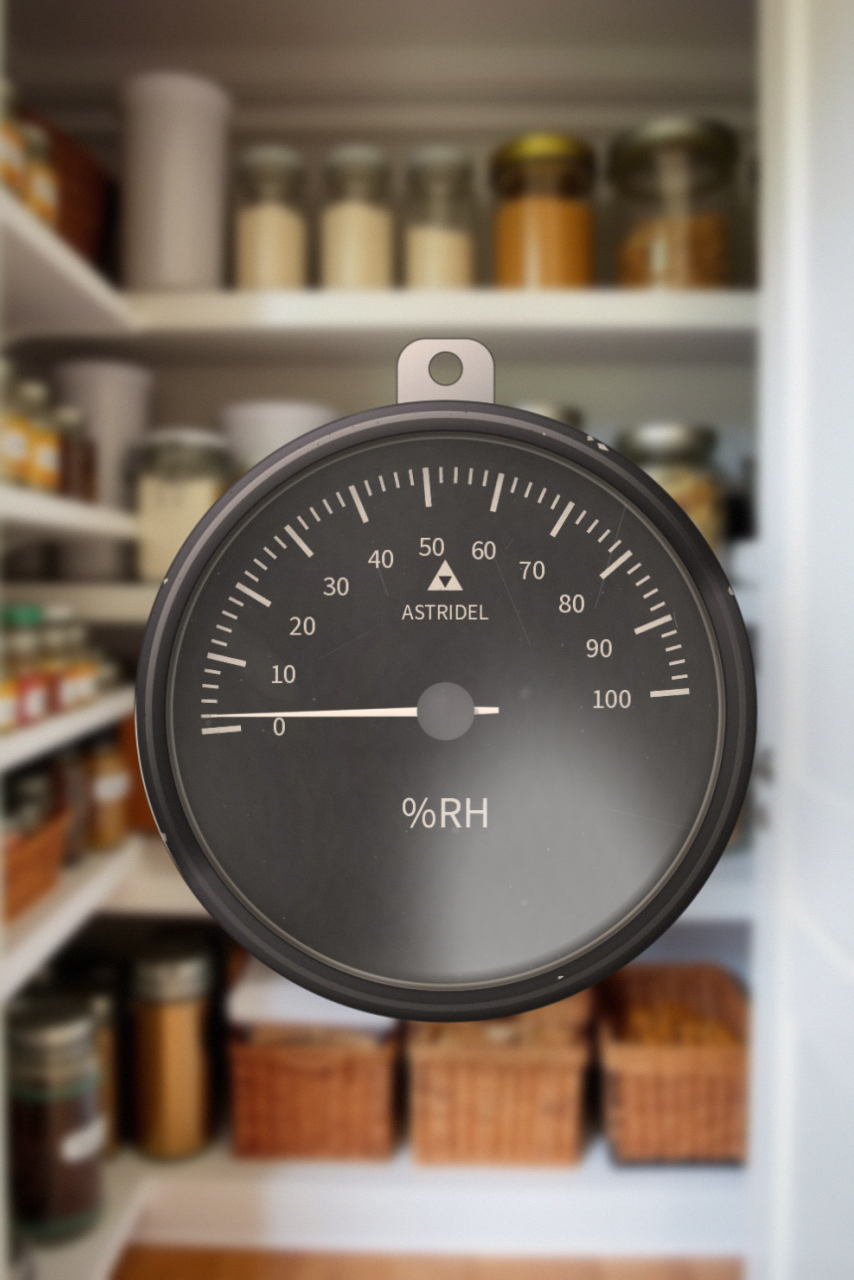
2 %
